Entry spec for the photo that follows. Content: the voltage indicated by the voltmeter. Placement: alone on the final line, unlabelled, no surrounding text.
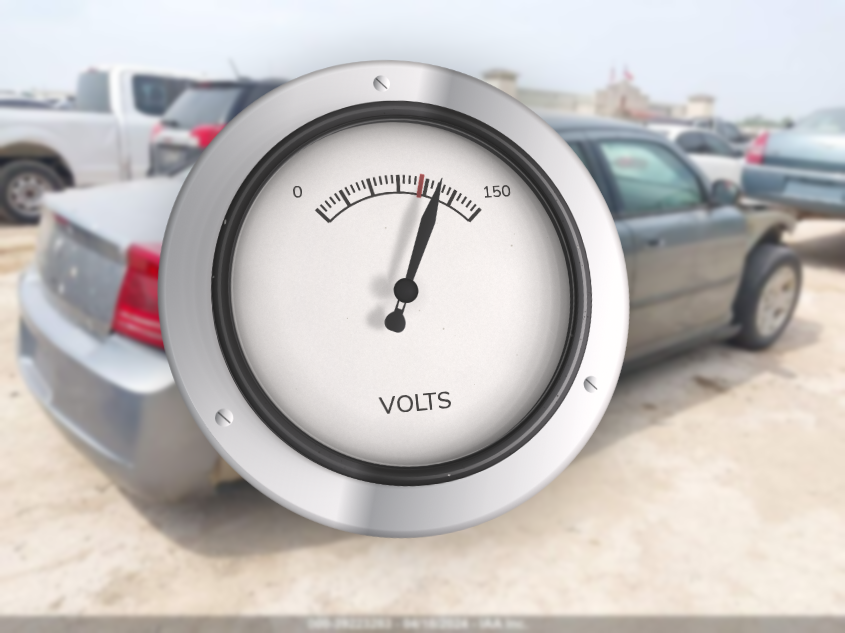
110 V
